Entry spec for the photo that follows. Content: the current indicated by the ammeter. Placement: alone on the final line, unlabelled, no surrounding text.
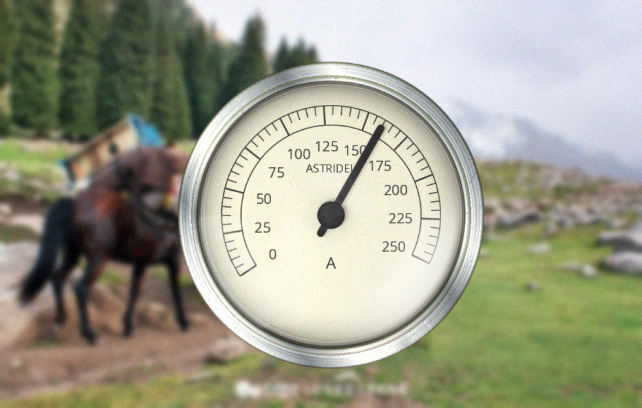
160 A
